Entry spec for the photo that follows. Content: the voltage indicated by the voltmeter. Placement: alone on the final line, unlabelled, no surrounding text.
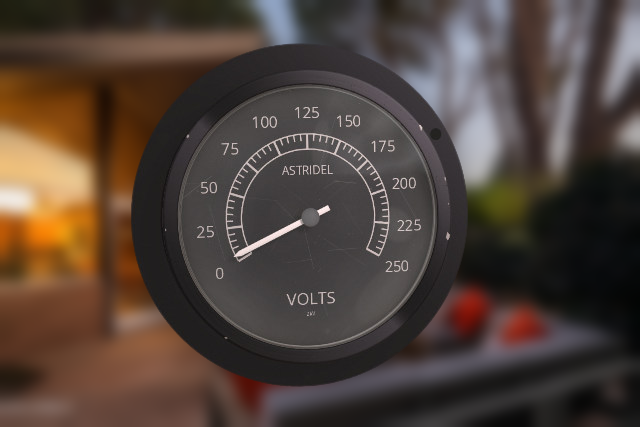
5 V
